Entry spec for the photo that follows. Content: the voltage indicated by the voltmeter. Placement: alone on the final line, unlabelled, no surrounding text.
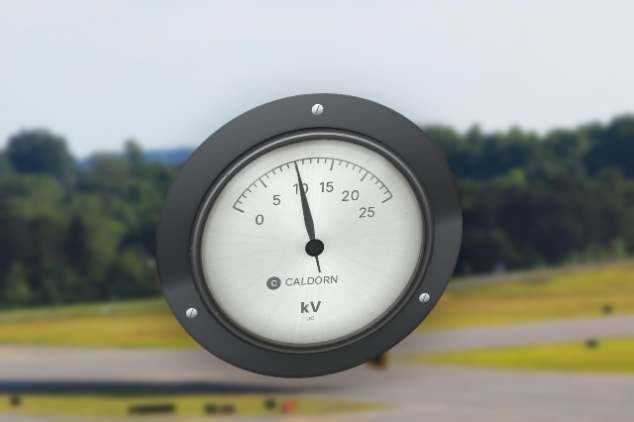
10 kV
